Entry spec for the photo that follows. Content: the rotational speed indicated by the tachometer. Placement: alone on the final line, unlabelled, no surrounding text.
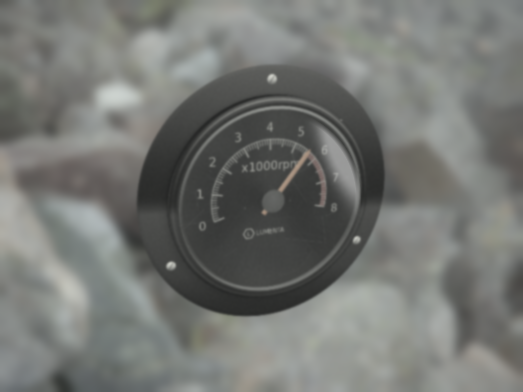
5500 rpm
